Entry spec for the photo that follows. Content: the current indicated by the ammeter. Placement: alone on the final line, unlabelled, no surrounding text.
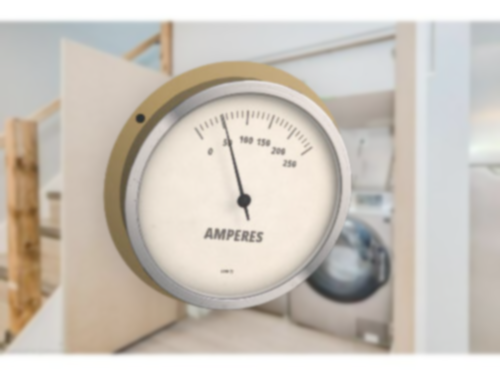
50 A
